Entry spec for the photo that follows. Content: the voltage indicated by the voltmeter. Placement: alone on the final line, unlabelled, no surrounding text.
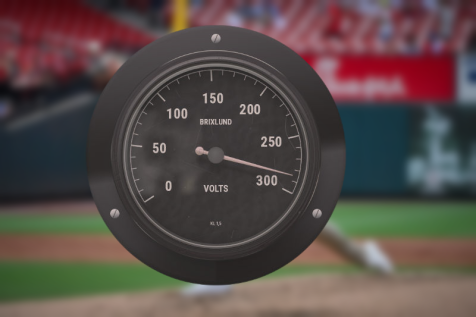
285 V
